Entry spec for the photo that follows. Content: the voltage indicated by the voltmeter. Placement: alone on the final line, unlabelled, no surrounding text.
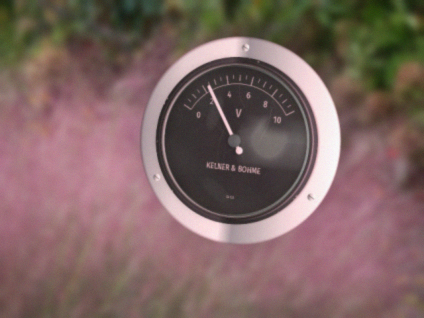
2.5 V
